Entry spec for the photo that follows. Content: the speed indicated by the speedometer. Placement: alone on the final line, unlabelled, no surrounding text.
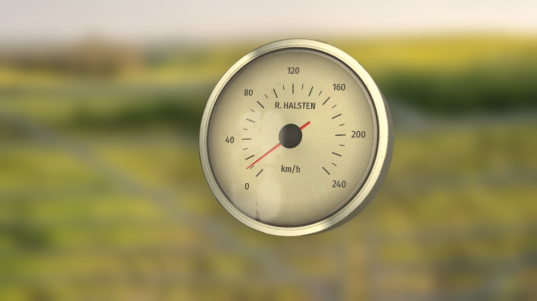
10 km/h
